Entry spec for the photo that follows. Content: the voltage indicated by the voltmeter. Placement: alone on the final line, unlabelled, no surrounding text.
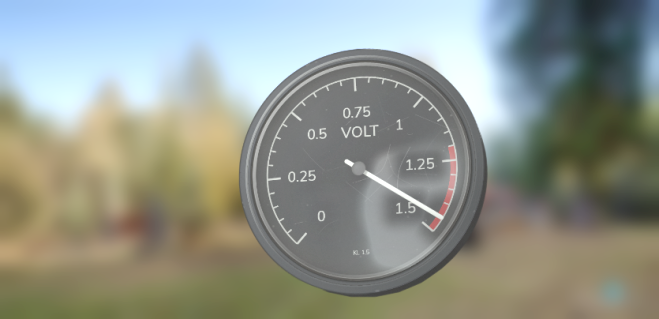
1.45 V
